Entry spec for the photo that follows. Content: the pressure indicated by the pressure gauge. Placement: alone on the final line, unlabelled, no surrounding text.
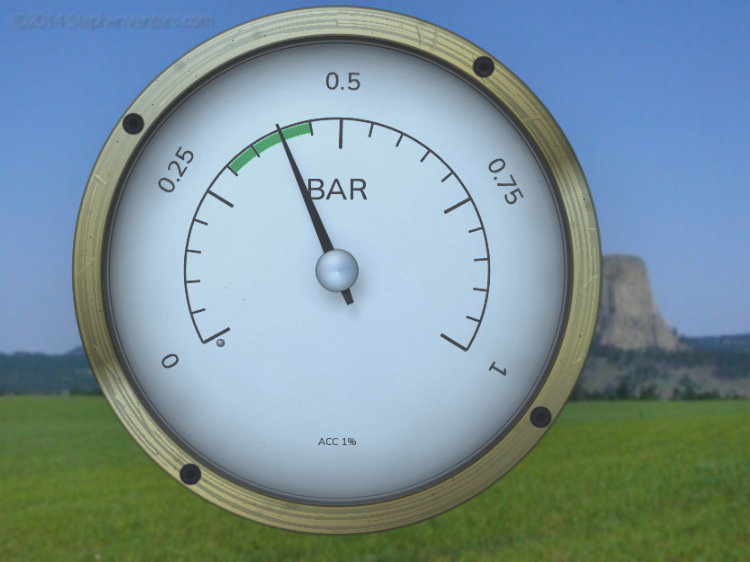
0.4 bar
